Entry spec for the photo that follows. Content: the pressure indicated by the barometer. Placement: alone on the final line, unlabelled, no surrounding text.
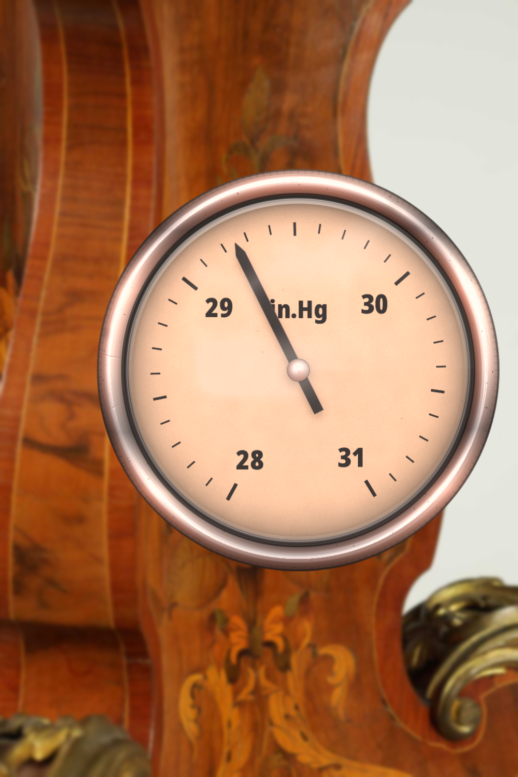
29.25 inHg
